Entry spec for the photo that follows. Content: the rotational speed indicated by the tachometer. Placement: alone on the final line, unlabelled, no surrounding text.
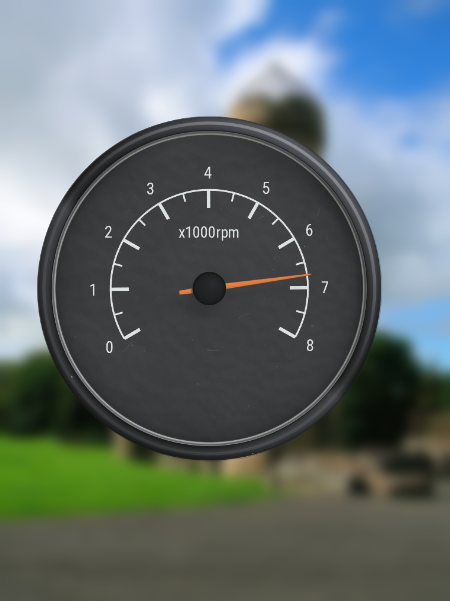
6750 rpm
